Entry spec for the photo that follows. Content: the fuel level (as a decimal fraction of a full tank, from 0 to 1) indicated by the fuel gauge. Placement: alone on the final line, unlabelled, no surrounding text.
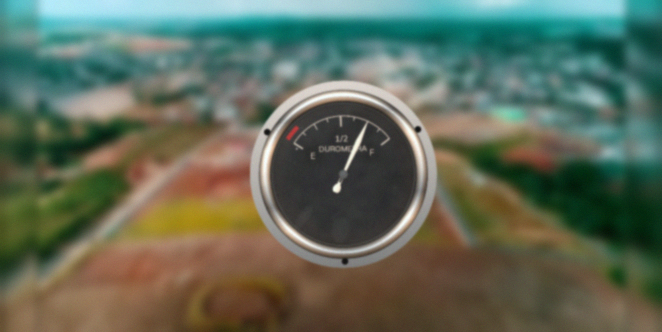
0.75
